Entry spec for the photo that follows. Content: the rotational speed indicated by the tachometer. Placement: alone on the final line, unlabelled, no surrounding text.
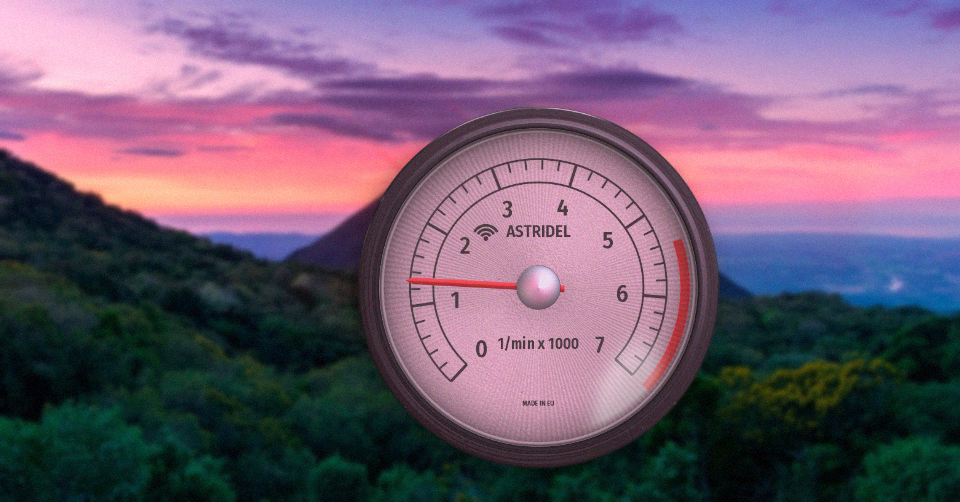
1300 rpm
